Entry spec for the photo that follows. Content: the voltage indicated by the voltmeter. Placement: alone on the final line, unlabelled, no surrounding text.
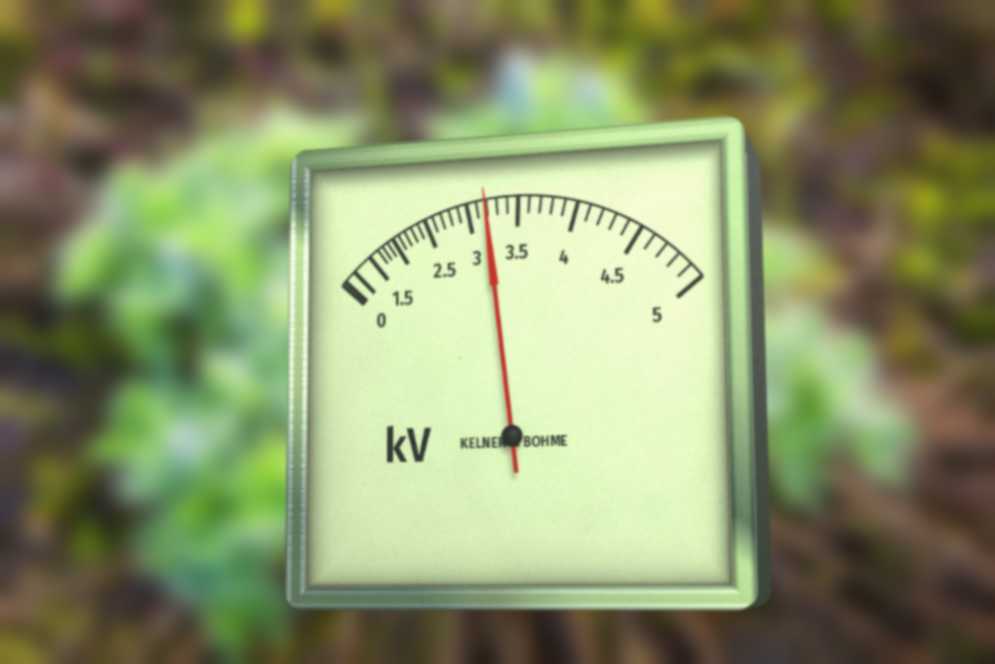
3.2 kV
